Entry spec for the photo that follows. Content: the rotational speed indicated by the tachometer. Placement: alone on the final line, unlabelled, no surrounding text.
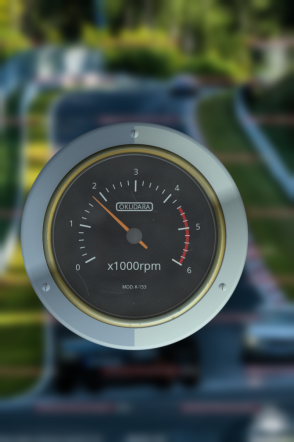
1800 rpm
